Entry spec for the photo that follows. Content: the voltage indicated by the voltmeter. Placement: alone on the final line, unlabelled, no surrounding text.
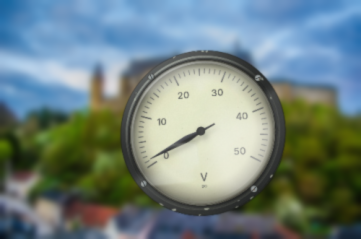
1 V
